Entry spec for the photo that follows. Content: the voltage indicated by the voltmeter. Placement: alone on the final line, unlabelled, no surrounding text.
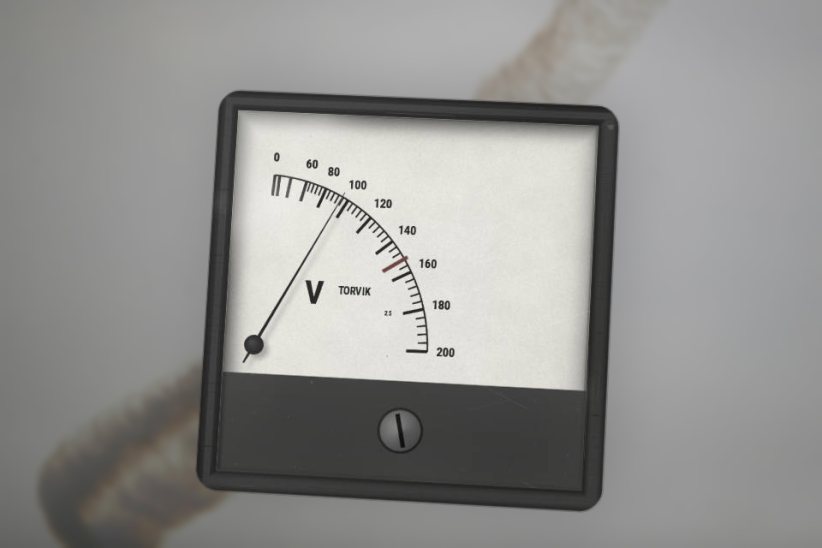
96 V
